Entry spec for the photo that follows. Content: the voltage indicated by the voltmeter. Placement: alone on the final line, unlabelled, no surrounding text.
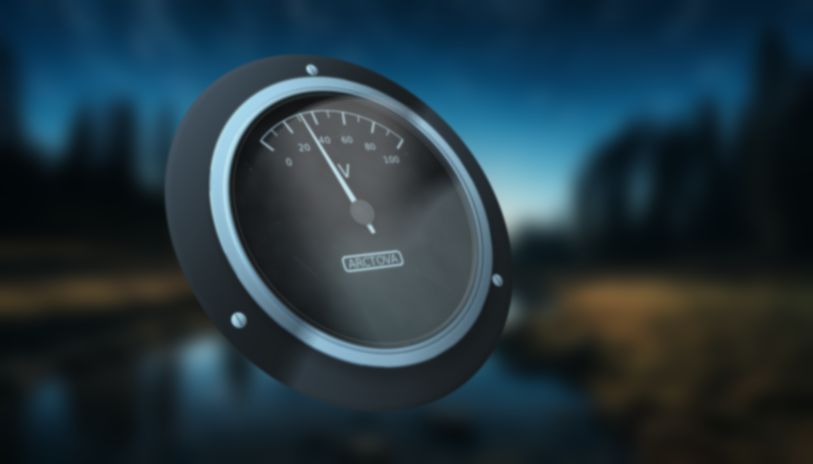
30 V
